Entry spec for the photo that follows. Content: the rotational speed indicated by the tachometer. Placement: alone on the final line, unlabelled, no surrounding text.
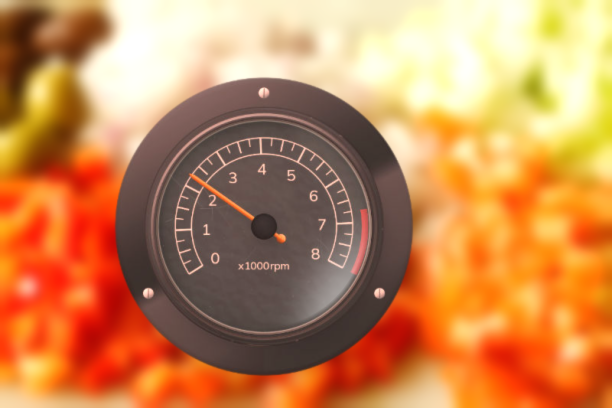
2250 rpm
